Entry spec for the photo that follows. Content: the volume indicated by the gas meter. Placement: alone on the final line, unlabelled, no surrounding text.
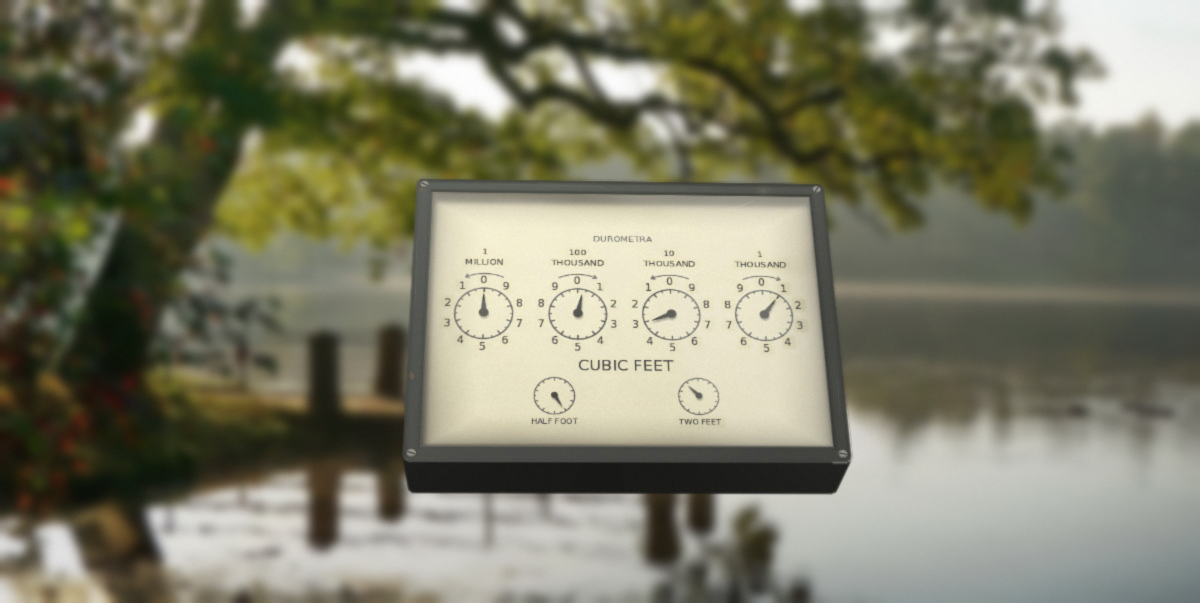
3100 ft³
